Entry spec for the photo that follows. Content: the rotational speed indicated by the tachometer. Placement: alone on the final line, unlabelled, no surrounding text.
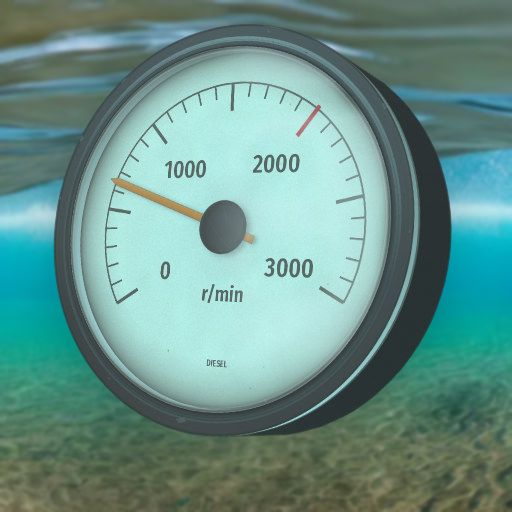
650 rpm
